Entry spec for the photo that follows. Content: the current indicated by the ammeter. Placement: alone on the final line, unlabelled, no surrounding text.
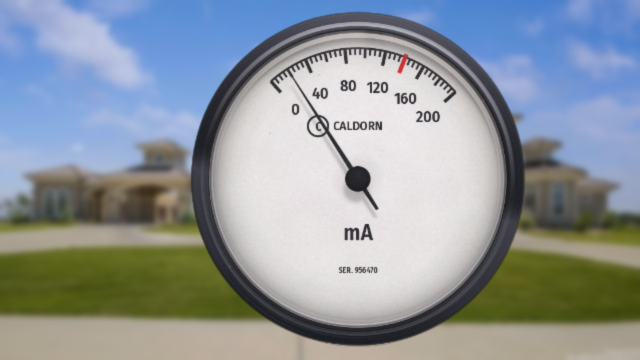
20 mA
